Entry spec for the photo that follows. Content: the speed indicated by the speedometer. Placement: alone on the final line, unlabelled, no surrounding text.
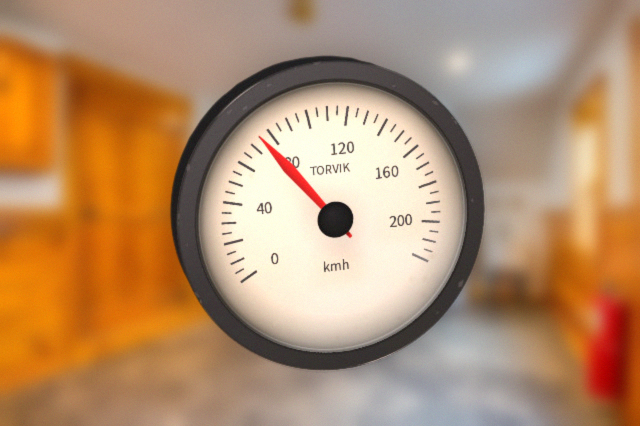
75 km/h
